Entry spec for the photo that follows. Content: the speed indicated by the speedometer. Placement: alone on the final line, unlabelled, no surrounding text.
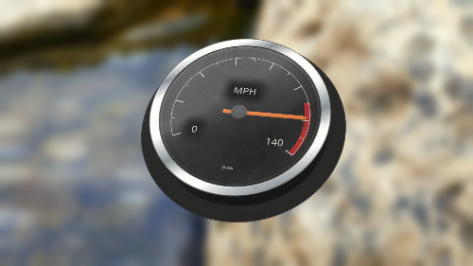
120 mph
